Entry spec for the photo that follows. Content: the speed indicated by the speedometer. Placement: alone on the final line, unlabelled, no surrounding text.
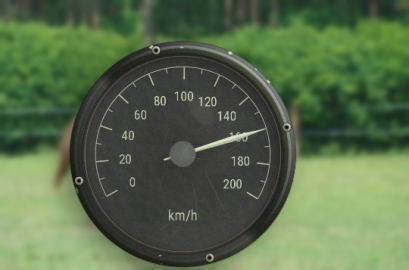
160 km/h
